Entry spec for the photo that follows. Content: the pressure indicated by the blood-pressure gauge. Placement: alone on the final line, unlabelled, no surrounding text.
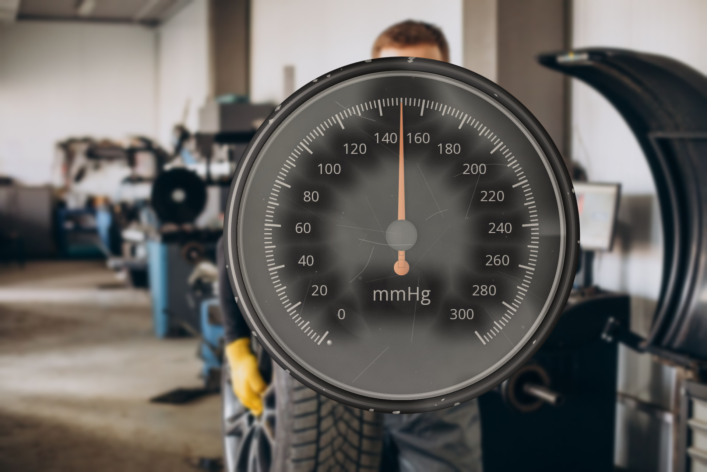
150 mmHg
